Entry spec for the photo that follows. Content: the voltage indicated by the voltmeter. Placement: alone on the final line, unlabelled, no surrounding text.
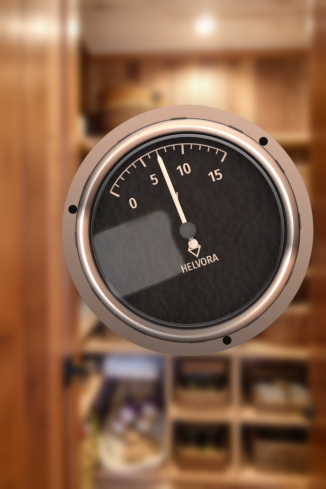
7 V
